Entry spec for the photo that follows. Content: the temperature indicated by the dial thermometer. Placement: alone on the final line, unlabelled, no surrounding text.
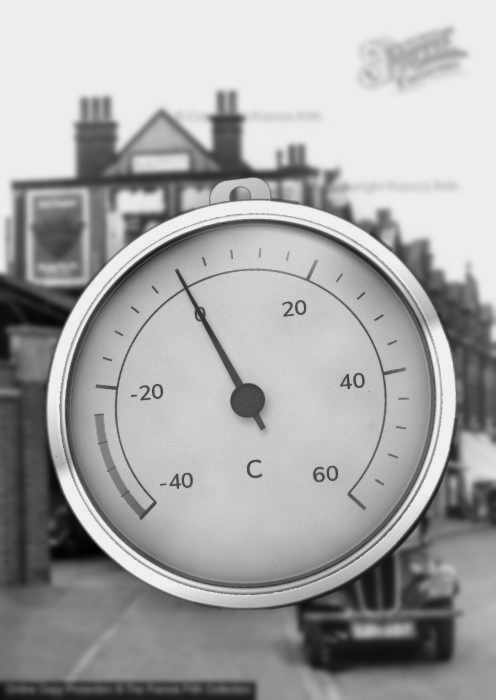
0 °C
